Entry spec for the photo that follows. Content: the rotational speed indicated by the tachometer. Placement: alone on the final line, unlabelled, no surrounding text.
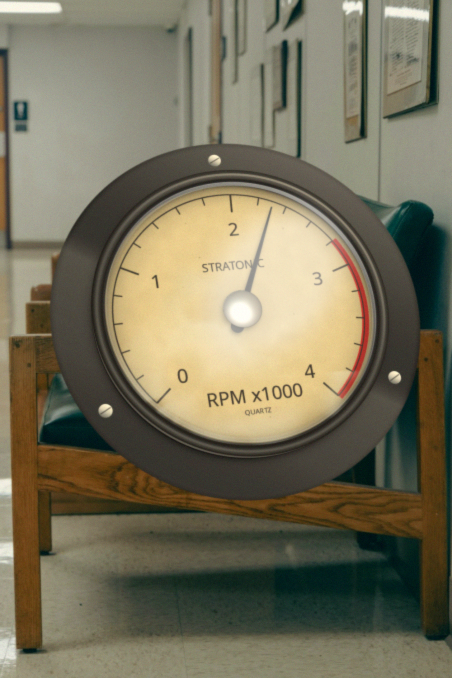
2300 rpm
